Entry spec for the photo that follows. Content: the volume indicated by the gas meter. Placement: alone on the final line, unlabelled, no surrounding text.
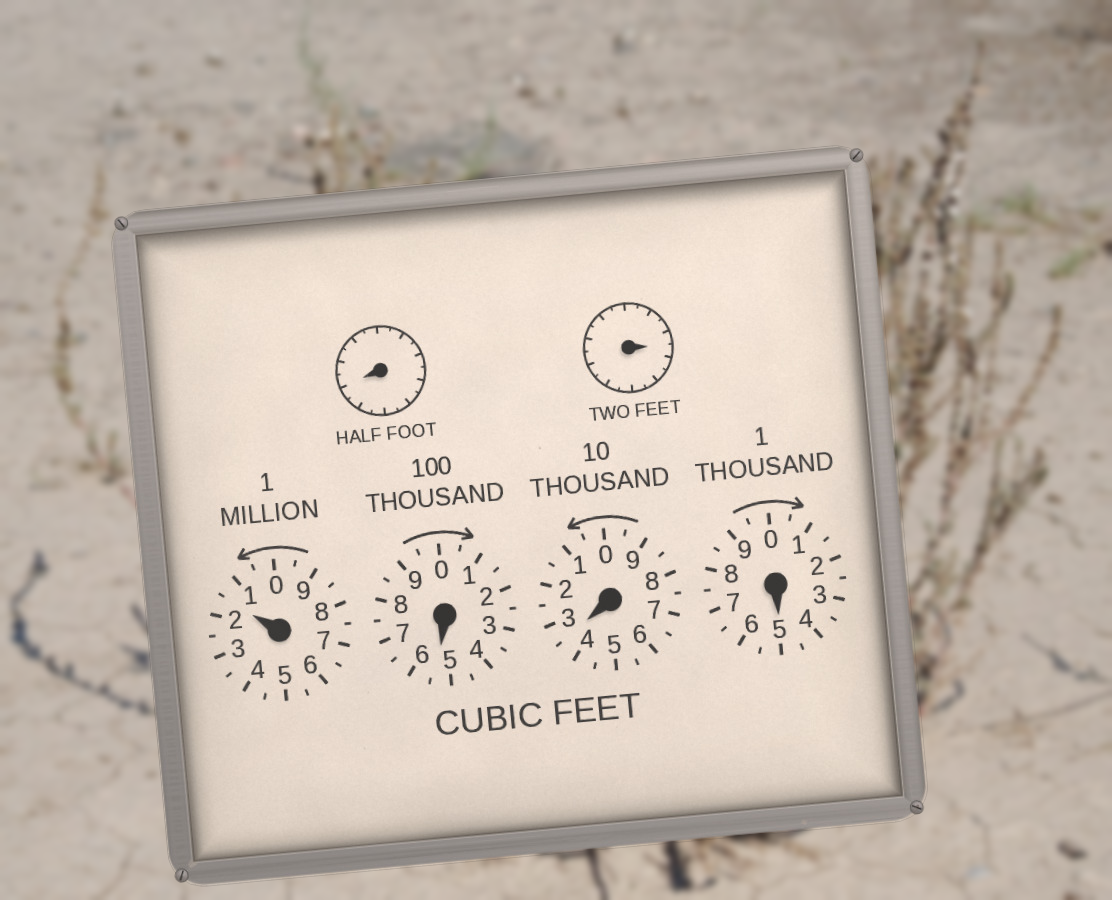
153500 ft³
